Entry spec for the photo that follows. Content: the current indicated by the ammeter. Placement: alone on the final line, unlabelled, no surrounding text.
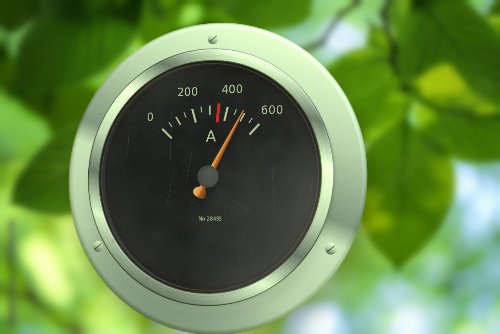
500 A
